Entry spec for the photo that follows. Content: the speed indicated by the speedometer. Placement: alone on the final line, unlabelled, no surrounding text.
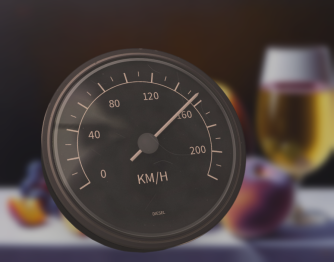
155 km/h
